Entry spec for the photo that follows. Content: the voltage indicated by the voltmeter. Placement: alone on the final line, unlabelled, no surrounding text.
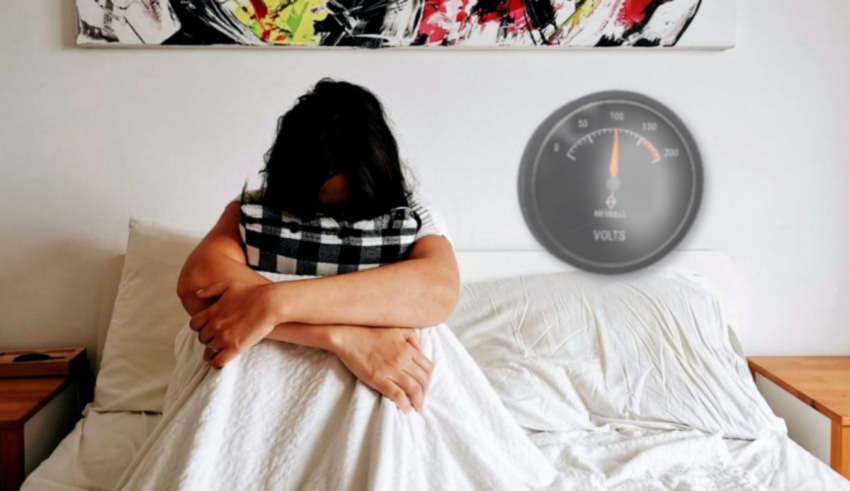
100 V
